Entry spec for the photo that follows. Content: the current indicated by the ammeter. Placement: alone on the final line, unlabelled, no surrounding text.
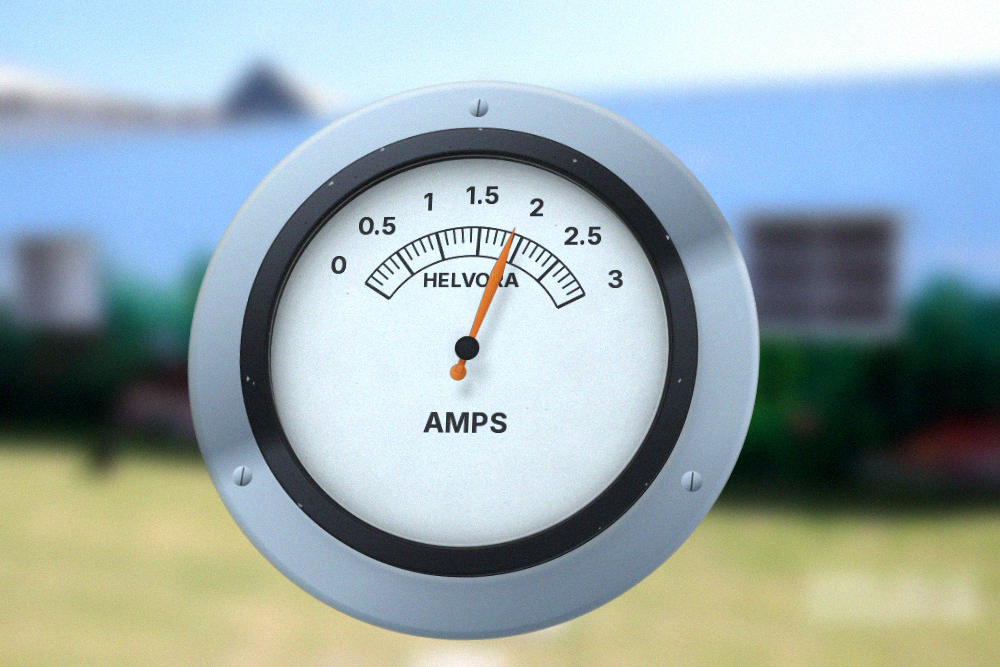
1.9 A
